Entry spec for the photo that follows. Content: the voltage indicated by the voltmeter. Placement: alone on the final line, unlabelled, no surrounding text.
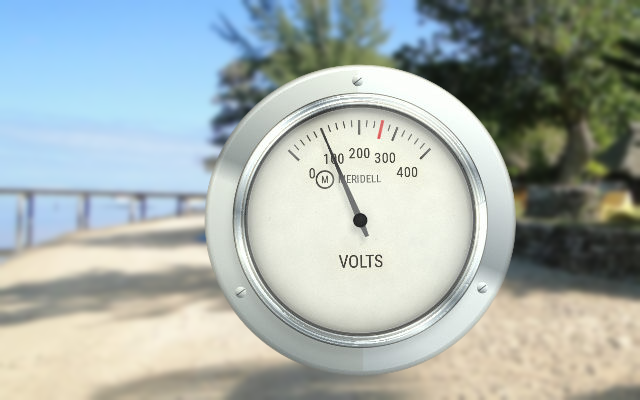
100 V
